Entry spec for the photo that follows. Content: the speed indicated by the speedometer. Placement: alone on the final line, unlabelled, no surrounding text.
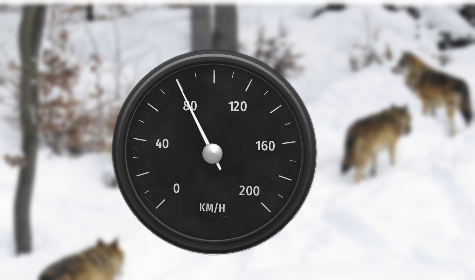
80 km/h
